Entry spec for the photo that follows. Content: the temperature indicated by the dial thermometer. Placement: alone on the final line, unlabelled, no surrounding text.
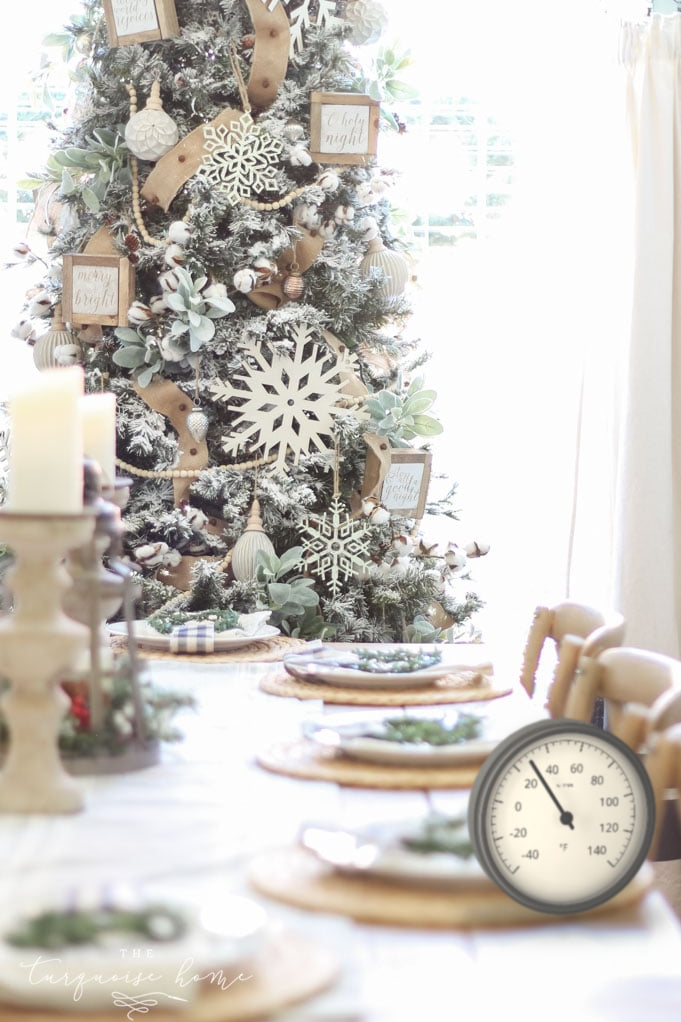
28 °F
